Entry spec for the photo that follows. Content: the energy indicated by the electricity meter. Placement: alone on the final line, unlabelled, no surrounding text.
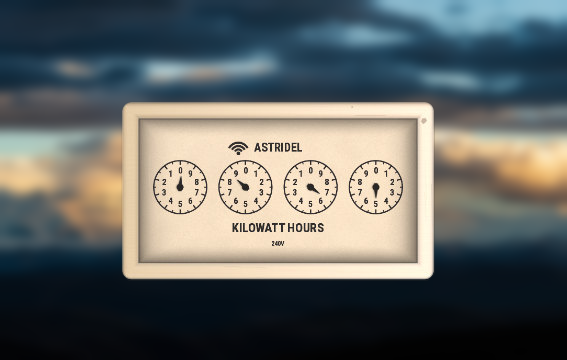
9865 kWh
